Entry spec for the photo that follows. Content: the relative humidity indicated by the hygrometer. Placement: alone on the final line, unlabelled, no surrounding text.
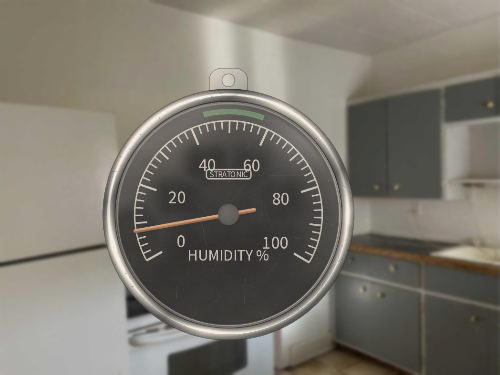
8 %
